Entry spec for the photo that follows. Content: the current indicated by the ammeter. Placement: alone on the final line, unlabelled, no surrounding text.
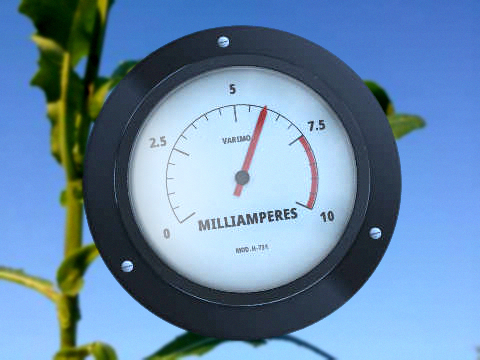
6 mA
